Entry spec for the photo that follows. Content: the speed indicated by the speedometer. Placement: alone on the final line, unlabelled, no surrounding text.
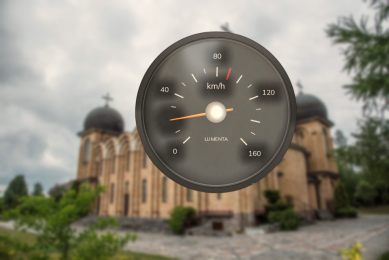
20 km/h
